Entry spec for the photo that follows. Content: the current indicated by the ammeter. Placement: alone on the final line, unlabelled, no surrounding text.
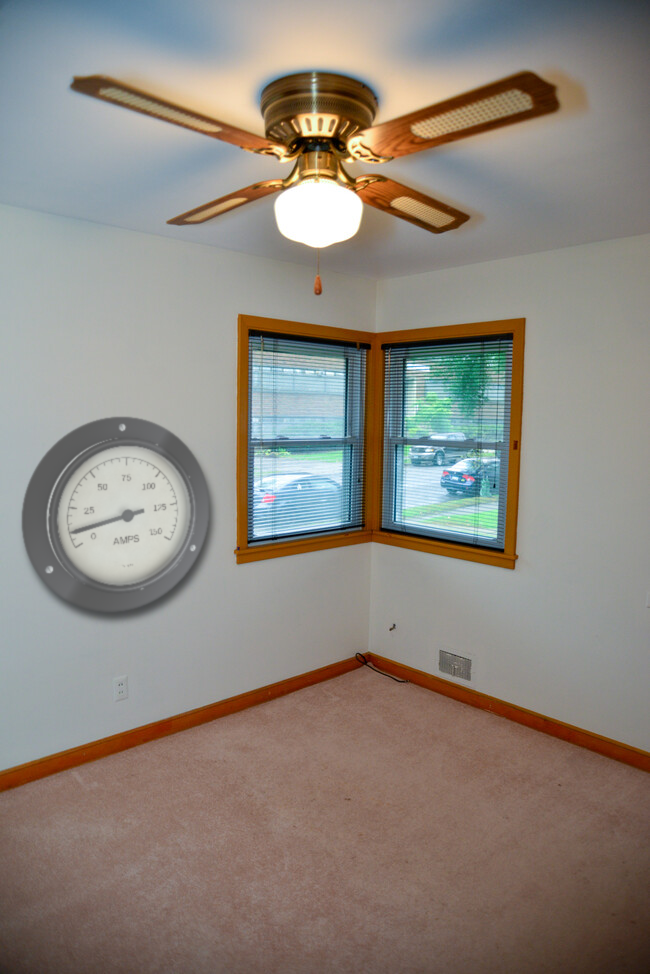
10 A
